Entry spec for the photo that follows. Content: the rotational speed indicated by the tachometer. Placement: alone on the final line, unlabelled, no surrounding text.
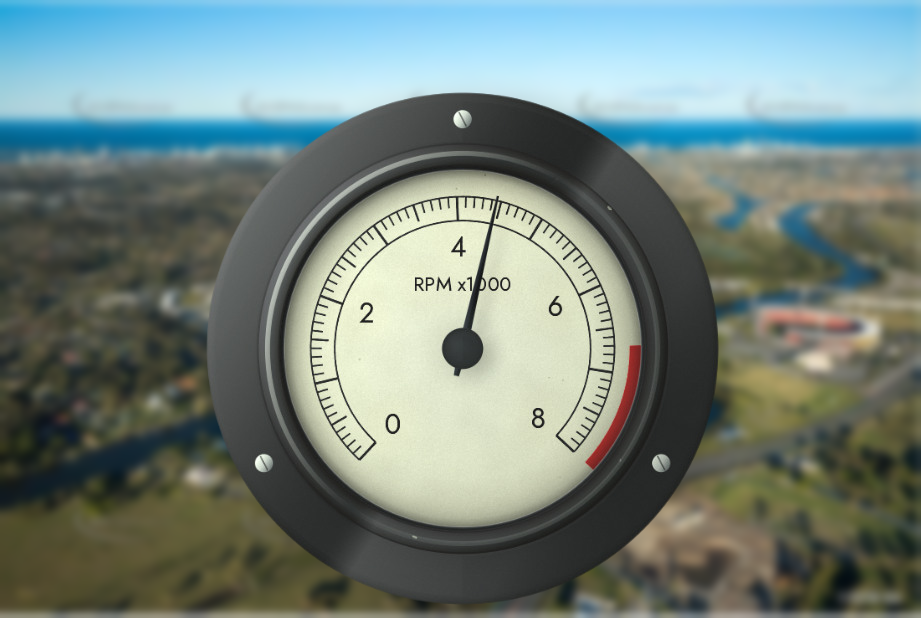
4450 rpm
